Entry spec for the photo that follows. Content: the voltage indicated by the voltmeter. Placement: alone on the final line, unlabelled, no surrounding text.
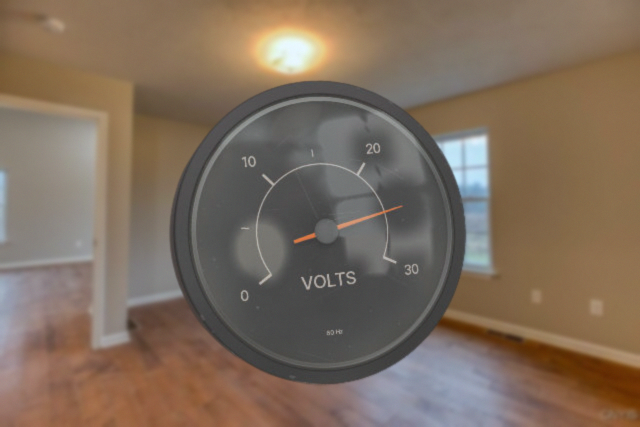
25 V
